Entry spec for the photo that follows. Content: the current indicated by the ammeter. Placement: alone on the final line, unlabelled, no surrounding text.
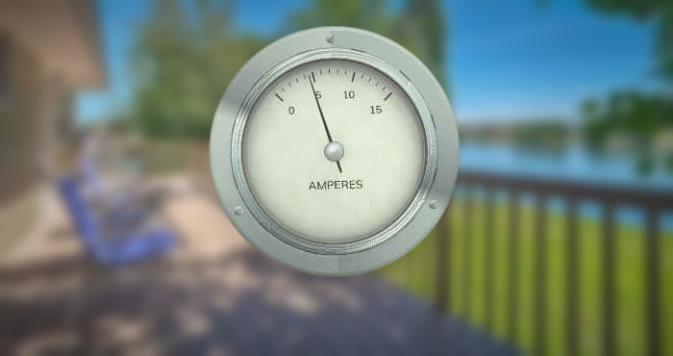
4.5 A
